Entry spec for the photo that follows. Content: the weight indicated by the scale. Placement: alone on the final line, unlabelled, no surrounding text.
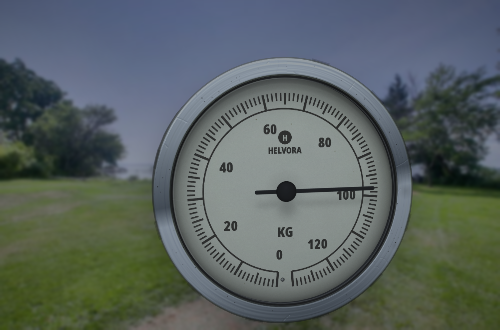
98 kg
